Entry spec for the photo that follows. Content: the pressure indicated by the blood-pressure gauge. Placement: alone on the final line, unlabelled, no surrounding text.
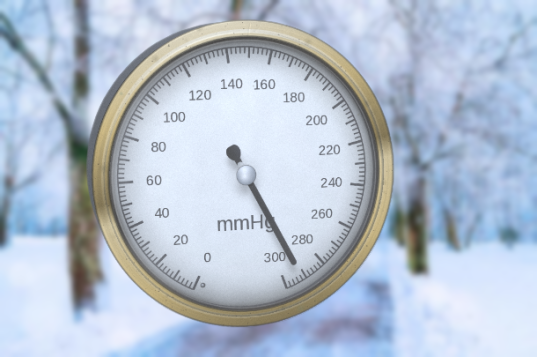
292 mmHg
